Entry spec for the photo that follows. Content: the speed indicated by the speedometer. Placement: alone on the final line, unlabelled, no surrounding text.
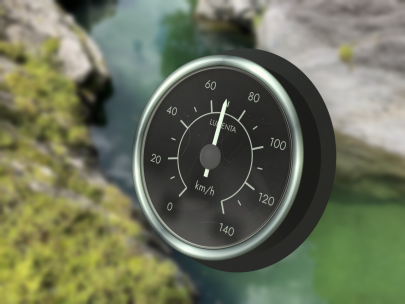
70 km/h
